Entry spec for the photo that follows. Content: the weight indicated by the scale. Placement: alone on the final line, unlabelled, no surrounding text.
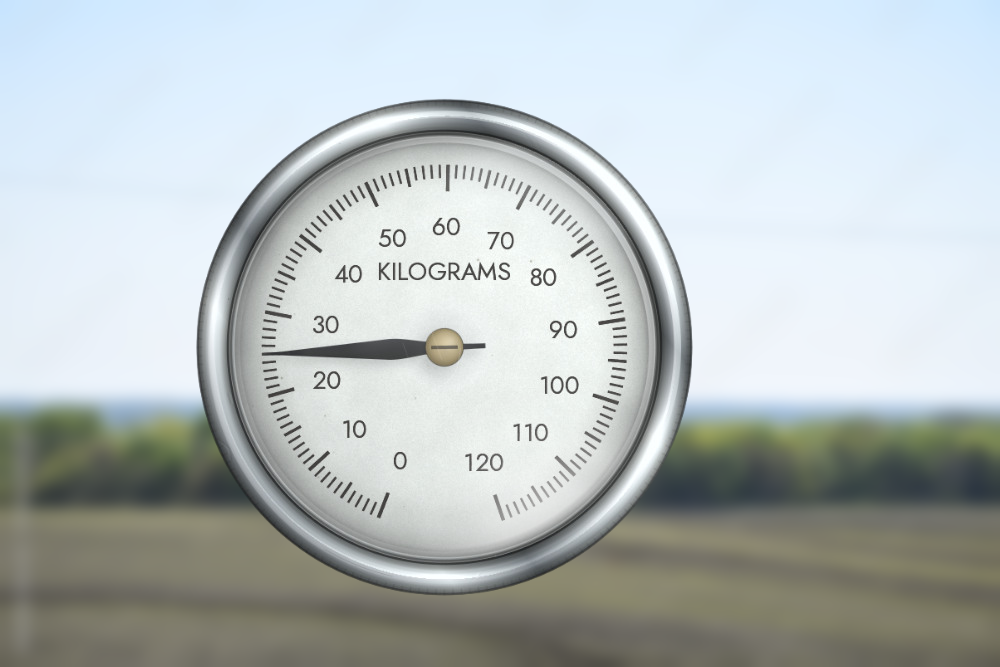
25 kg
